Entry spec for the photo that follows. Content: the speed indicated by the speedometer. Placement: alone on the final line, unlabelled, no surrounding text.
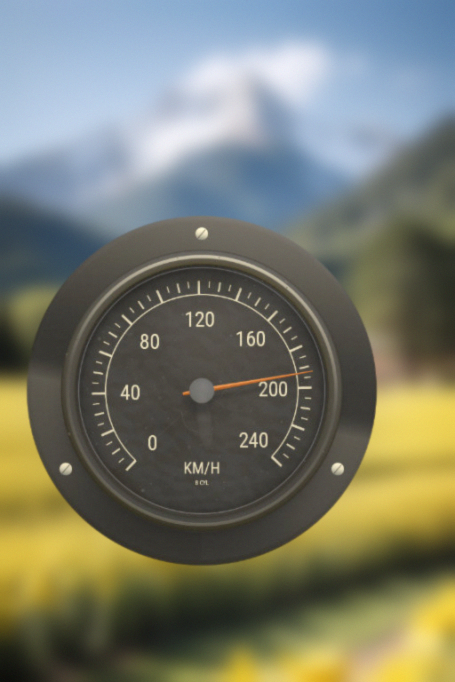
192.5 km/h
